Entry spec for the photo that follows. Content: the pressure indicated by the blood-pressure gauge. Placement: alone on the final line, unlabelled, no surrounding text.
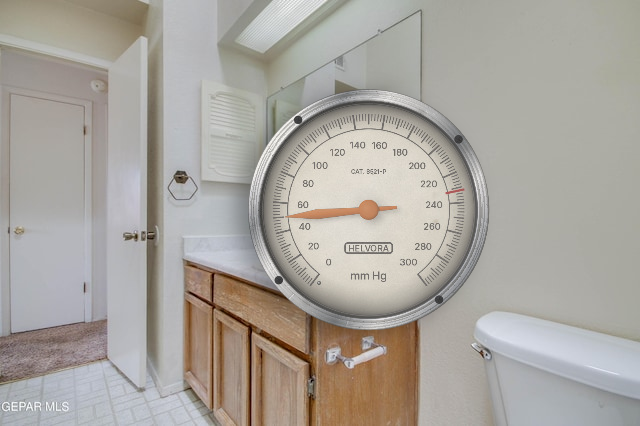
50 mmHg
